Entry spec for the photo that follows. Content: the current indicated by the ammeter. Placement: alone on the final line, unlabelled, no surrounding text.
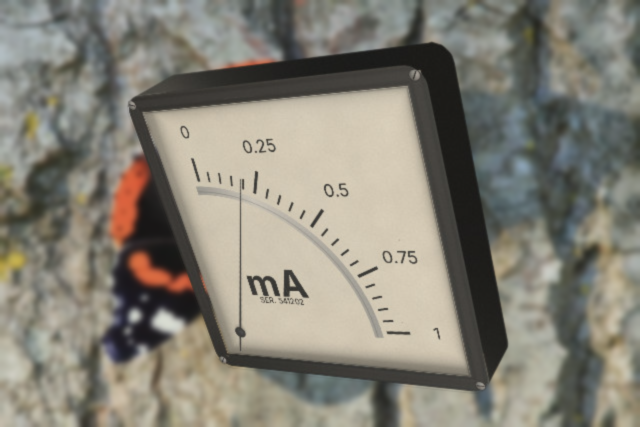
0.2 mA
